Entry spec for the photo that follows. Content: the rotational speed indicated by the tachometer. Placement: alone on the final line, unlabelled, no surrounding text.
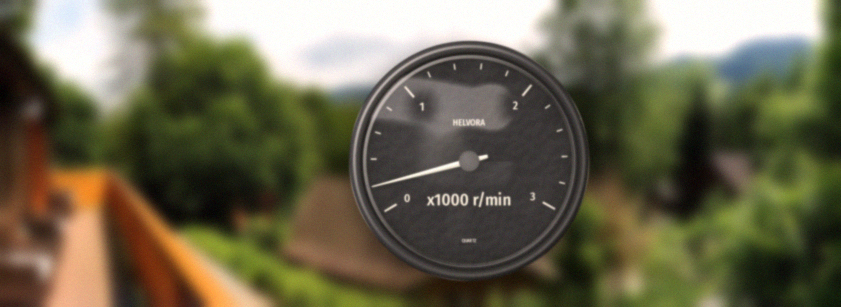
200 rpm
